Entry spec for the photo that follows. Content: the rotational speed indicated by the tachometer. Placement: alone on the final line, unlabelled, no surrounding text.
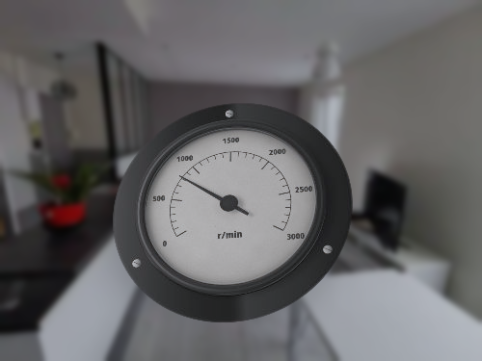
800 rpm
